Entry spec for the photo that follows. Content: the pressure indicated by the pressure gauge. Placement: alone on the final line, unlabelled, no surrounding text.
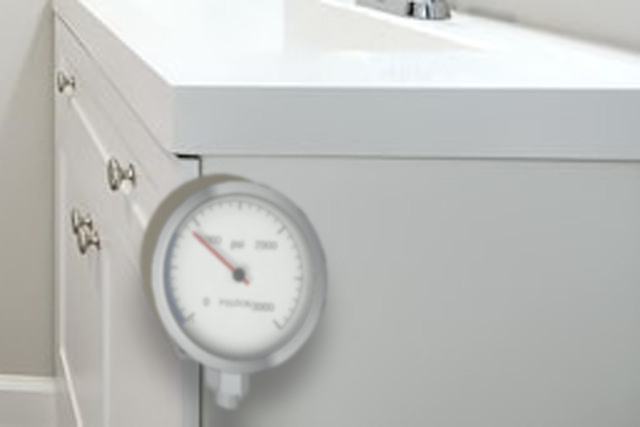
900 psi
